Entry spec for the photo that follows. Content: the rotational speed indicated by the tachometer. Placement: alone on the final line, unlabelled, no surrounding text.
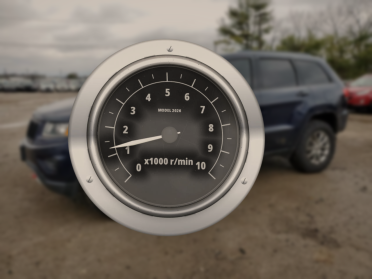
1250 rpm
